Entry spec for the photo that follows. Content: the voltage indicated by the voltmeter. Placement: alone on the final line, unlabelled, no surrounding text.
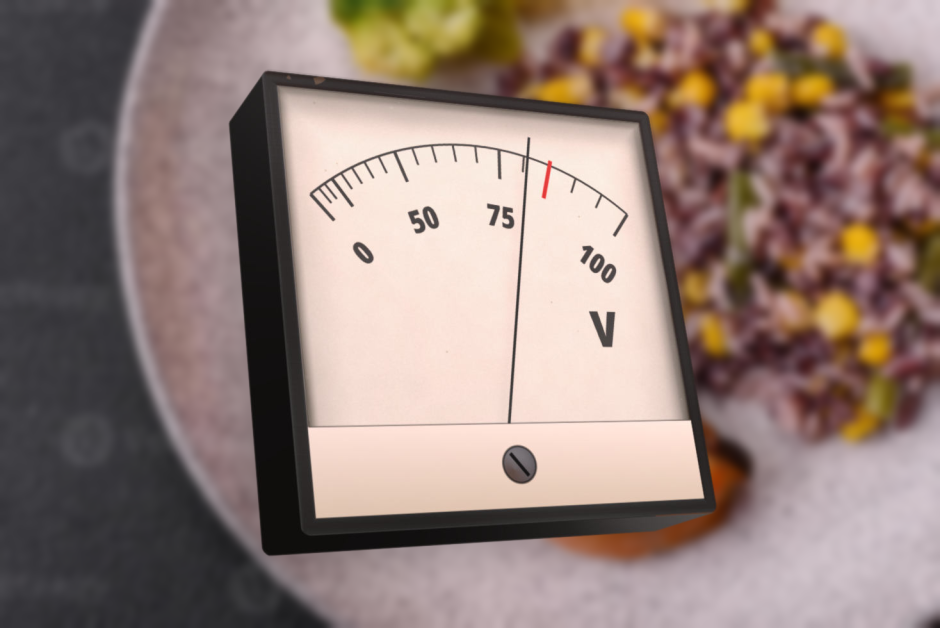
80 V
